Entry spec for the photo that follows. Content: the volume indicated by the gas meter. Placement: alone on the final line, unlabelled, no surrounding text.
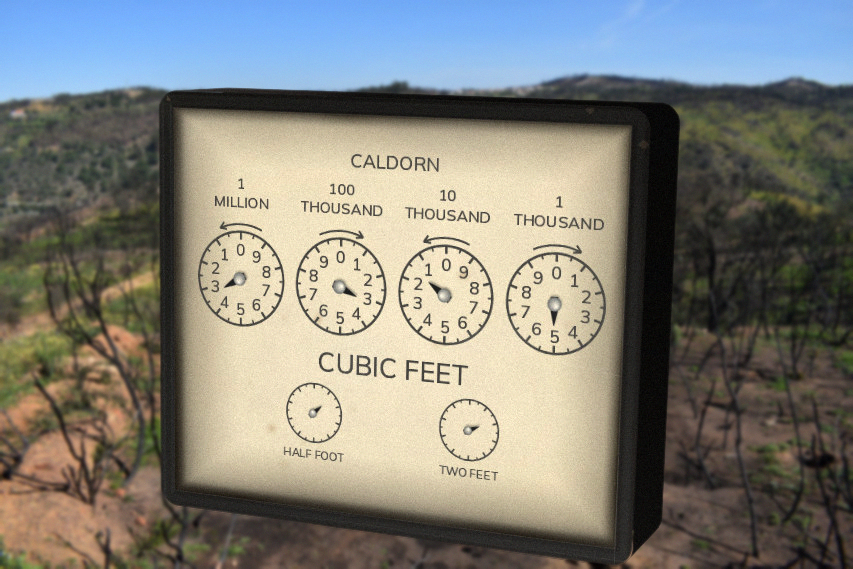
331500 ft³
